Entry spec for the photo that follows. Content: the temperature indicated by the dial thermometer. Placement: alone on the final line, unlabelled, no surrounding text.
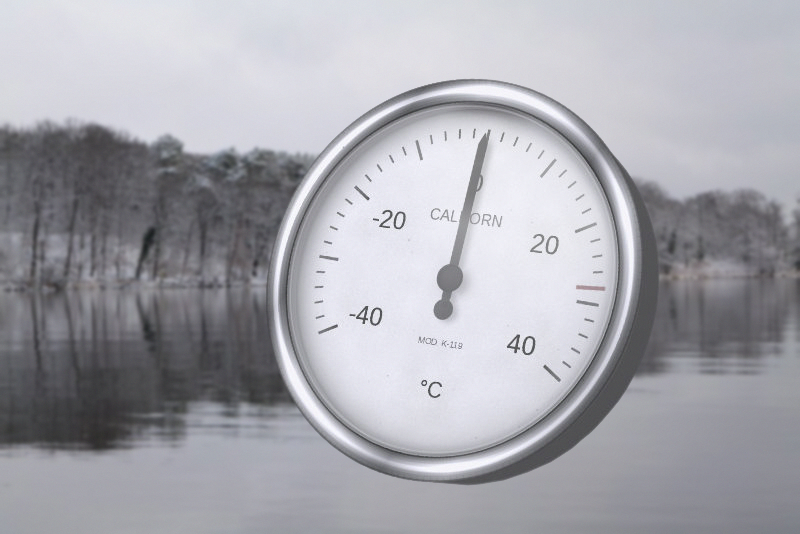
0 °C
